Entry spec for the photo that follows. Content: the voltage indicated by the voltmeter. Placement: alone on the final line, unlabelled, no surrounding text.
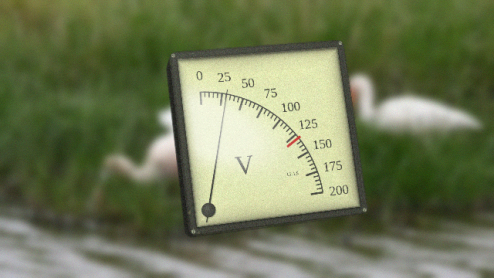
30 V
